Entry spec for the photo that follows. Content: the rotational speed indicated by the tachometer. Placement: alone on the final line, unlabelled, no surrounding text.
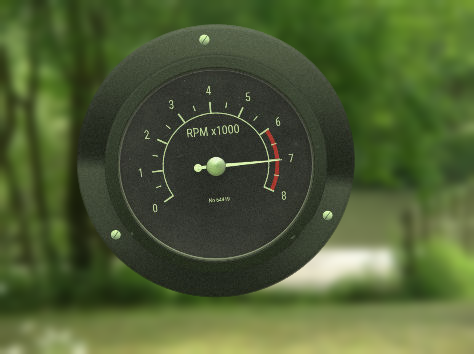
7000 rpm
